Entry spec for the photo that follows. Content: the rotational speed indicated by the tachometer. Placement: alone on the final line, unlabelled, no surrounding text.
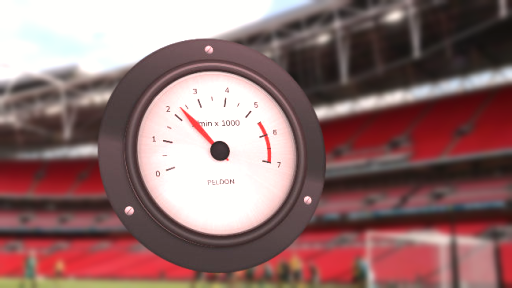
2250 rpm
